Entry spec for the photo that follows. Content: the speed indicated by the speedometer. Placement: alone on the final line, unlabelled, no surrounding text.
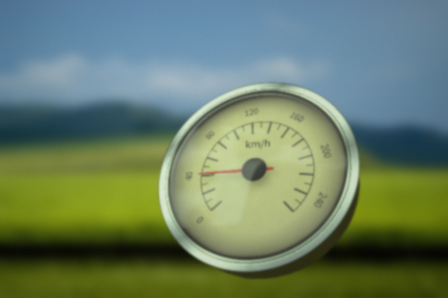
40 km/h
